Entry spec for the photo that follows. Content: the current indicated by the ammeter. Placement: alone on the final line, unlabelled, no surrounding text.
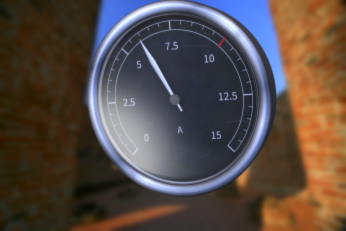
6 A
